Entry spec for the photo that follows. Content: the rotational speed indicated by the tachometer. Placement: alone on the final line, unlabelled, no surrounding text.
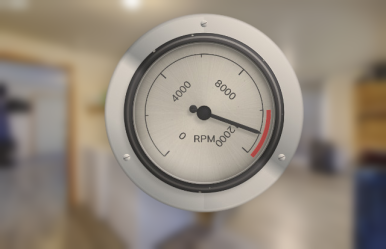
11000 rpm
